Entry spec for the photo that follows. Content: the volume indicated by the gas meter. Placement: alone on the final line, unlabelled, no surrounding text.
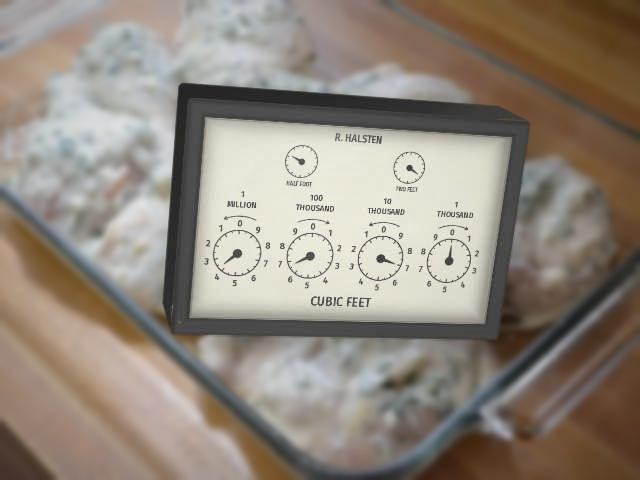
367000 ft³
